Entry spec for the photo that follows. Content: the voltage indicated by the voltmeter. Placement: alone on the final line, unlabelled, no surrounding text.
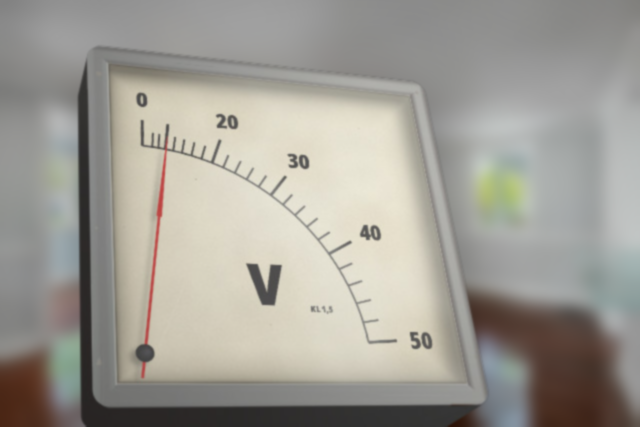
10 V
